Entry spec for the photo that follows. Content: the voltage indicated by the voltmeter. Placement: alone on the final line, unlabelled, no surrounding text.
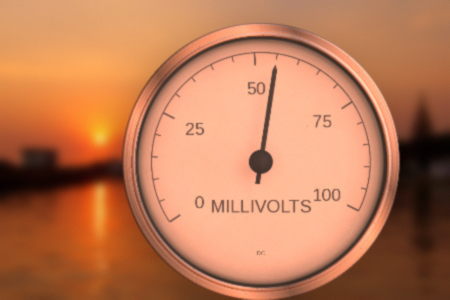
55 mV
